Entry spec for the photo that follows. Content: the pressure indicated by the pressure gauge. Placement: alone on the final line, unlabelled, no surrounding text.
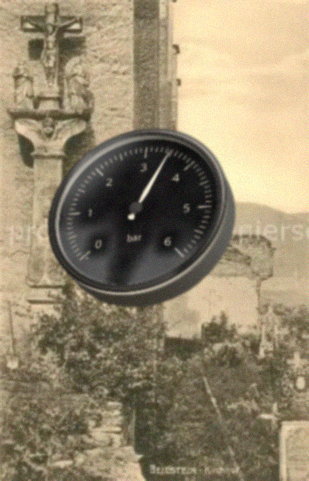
3.5 bar
